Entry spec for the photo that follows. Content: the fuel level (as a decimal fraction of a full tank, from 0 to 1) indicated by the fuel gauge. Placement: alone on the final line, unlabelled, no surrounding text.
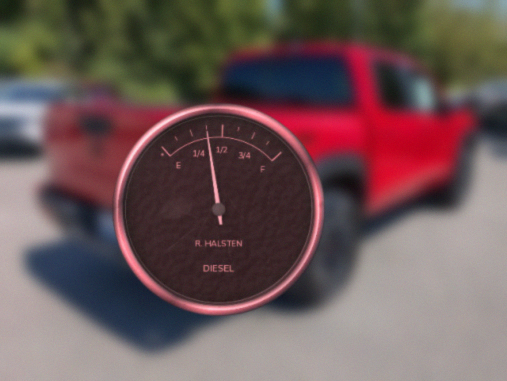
0.375
